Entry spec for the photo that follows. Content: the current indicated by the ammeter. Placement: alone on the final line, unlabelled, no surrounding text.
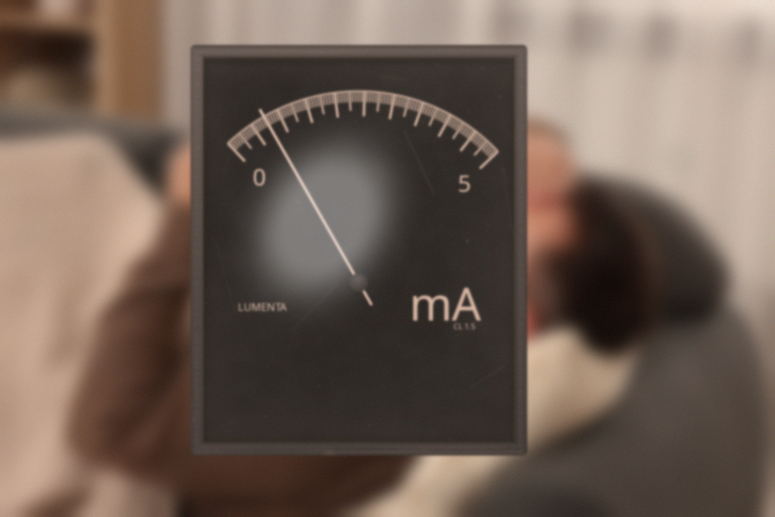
0.75 mA
